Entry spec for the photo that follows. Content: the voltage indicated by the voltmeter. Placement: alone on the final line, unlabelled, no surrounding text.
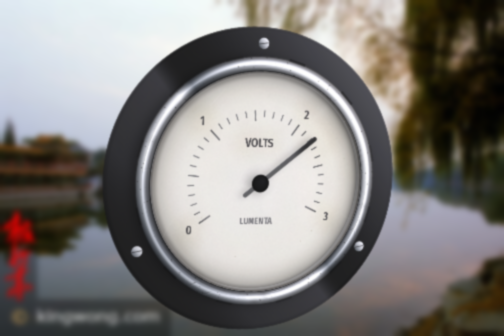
2.2 V
